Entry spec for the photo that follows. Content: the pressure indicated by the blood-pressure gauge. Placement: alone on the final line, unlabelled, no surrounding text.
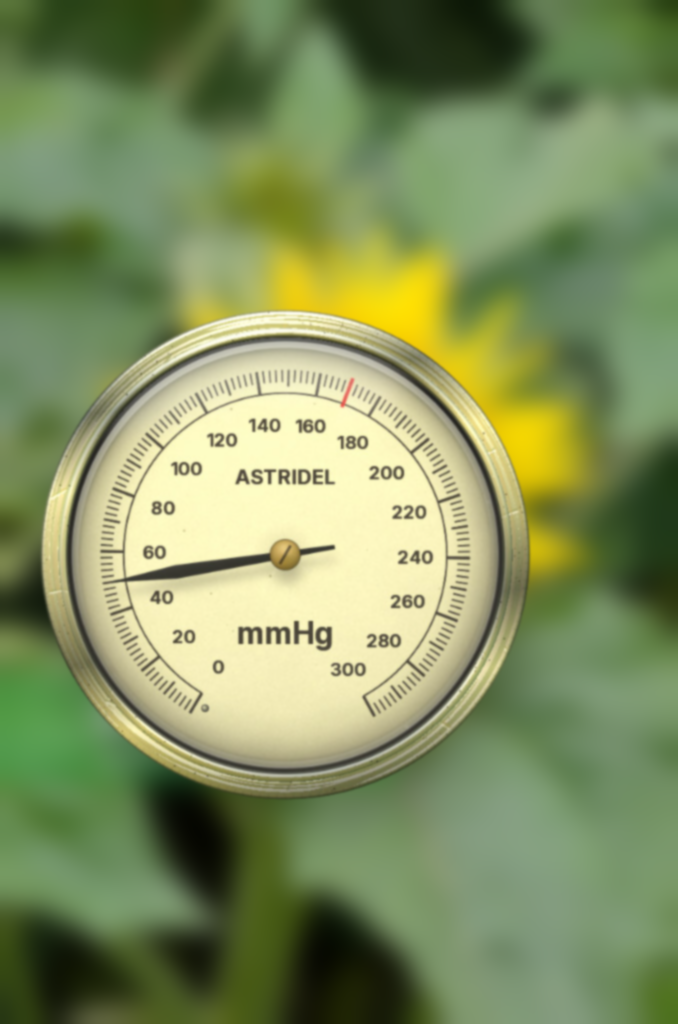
50 mmHg
